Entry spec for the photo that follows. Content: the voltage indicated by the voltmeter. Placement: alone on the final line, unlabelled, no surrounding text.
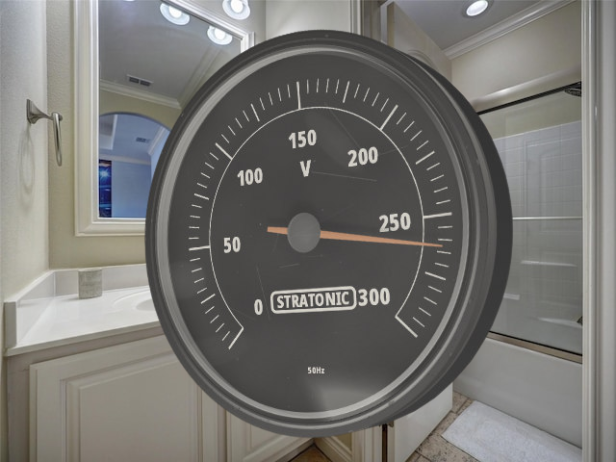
262.5 V
